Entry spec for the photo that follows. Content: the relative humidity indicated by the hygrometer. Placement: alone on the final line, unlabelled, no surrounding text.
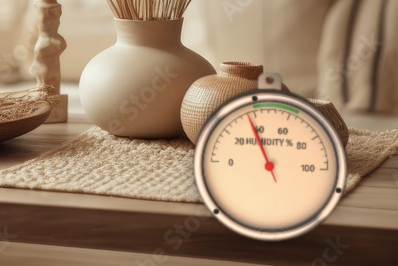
36 %
